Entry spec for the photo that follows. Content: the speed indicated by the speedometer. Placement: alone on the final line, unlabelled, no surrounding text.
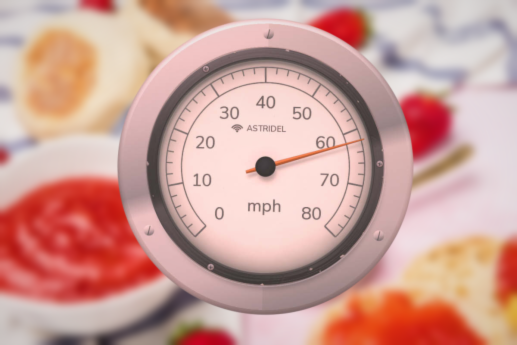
62 mph
